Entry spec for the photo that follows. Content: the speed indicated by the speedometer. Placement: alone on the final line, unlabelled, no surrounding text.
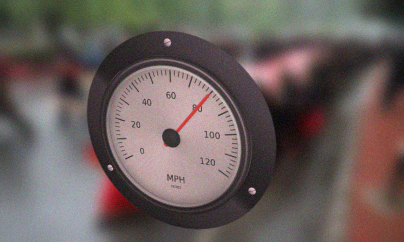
80 mph
